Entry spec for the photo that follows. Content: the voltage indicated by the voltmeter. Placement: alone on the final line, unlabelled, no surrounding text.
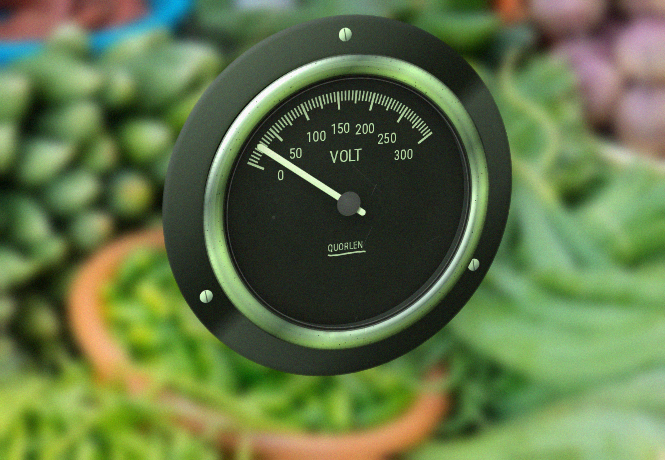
25 V
